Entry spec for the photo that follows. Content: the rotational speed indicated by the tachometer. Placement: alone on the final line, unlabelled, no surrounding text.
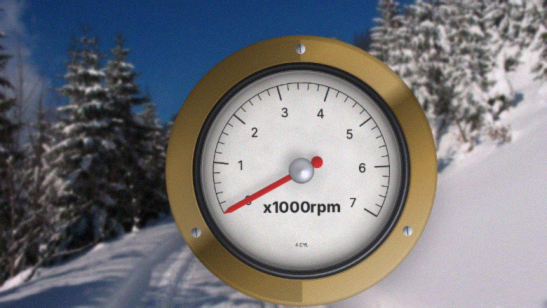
0 rpm
